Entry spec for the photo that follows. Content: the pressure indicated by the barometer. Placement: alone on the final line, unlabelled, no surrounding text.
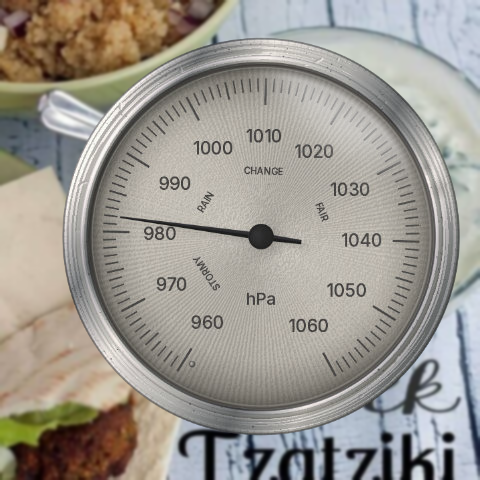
982 hPa
